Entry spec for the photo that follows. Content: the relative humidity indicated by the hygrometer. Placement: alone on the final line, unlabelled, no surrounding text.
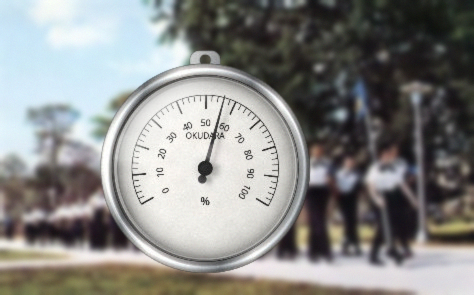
56 %
